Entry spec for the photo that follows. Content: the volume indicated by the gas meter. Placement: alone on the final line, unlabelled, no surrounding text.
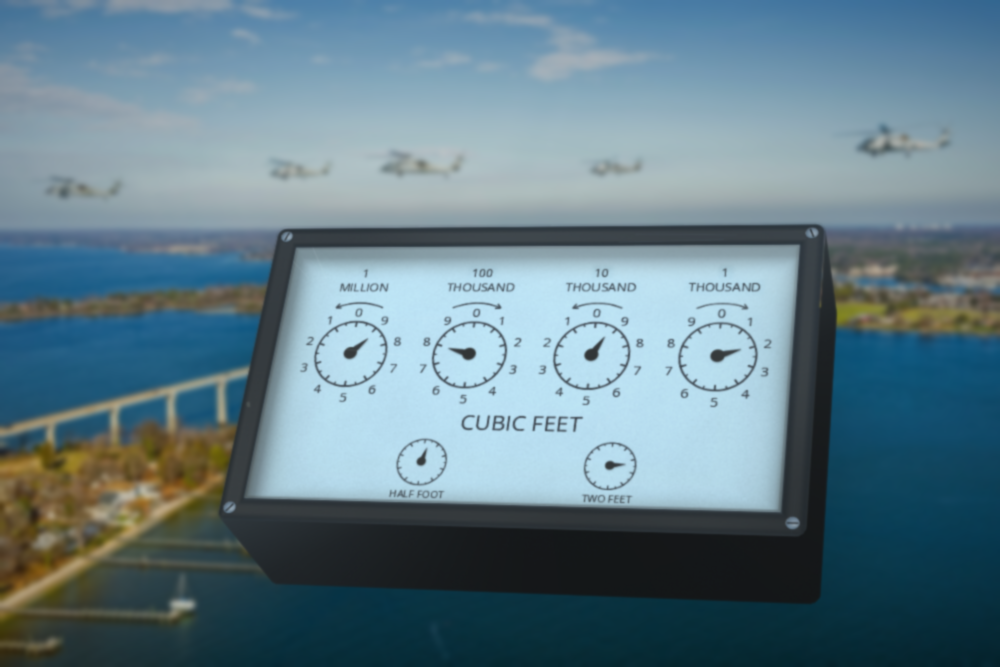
879200 ft³
